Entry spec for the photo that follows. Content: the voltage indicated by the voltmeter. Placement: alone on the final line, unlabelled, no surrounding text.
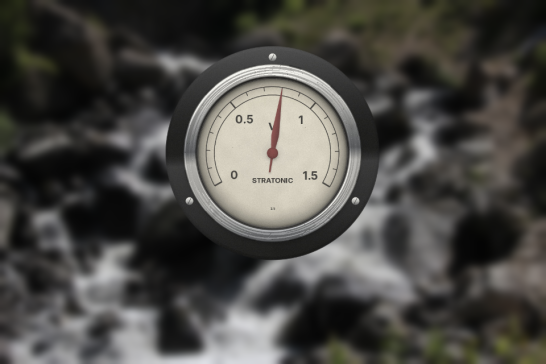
0.8 V
